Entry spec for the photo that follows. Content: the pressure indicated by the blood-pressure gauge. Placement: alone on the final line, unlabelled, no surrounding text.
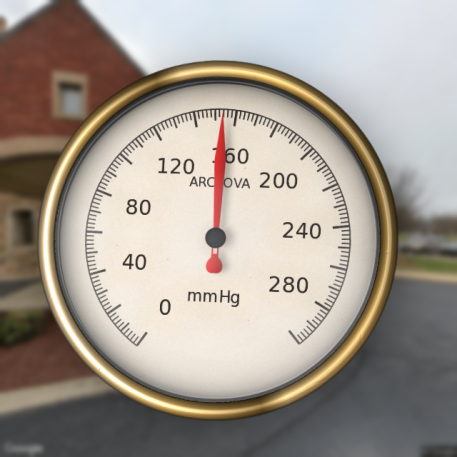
154 mmHg
